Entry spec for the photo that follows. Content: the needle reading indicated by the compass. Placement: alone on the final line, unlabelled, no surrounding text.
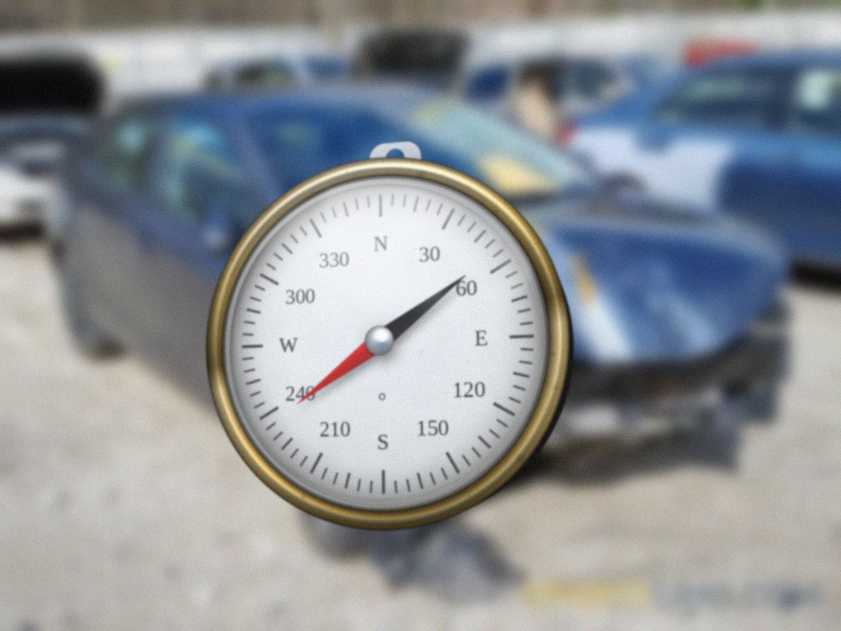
235 °
